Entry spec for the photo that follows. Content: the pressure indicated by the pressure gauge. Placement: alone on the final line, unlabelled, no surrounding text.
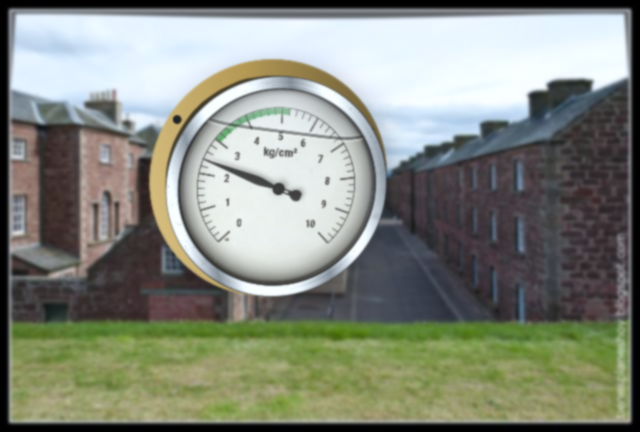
2.4 kg/cm²
